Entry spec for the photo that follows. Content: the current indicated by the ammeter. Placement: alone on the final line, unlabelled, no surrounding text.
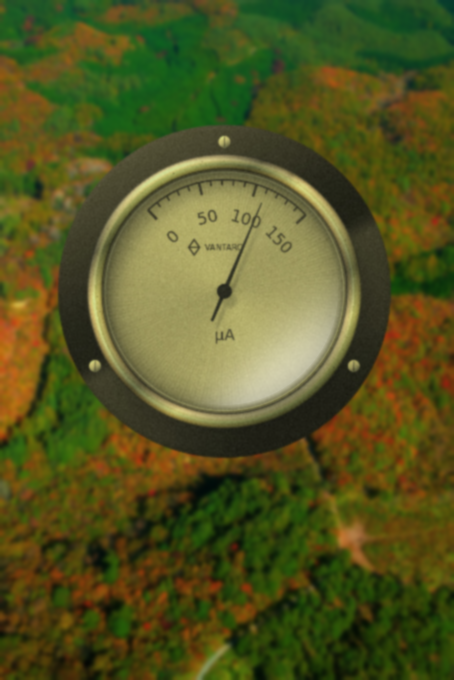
110 µA
